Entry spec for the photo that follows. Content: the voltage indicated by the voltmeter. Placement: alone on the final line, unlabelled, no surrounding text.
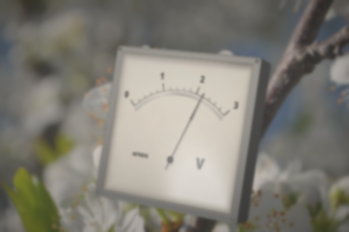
2.2 V
